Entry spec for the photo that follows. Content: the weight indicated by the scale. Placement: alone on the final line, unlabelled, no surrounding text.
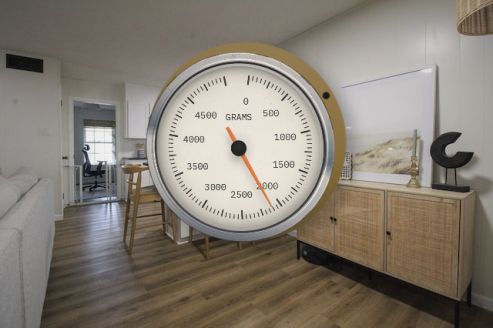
2100 g
